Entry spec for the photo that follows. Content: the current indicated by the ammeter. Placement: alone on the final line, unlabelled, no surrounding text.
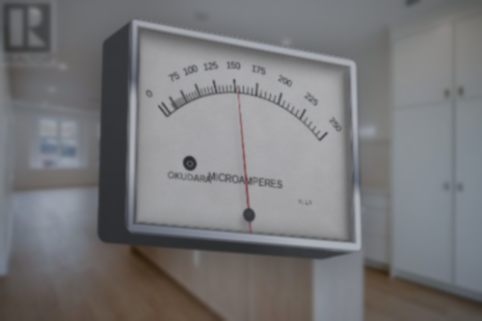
150 µA
